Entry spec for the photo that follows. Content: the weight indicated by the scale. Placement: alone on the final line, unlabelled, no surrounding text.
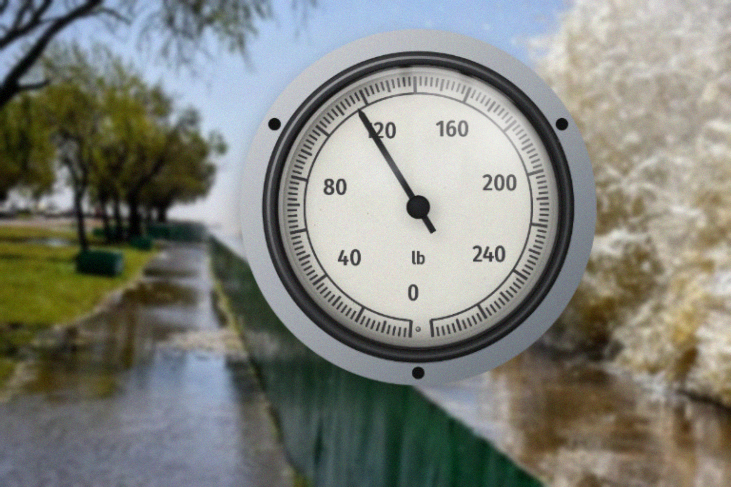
116 lb
